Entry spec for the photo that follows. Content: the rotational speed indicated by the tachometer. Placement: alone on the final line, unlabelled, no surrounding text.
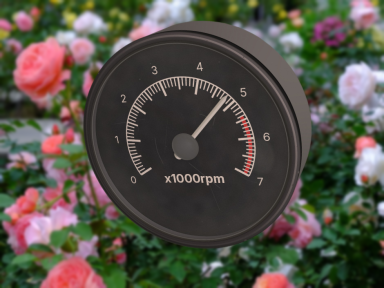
4800 rpm
